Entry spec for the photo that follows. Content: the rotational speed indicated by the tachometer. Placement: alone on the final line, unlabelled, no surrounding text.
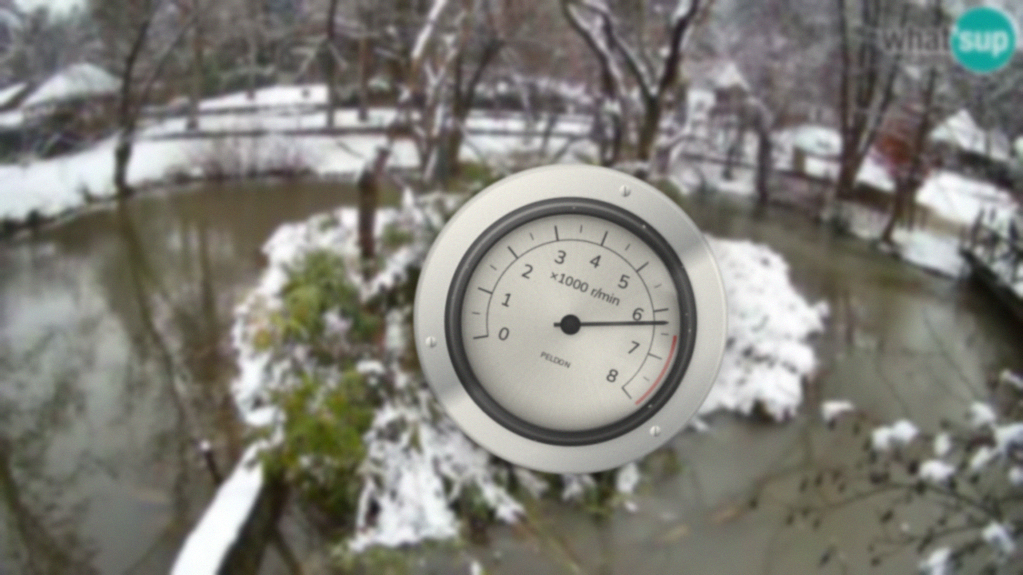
6250 rpm
